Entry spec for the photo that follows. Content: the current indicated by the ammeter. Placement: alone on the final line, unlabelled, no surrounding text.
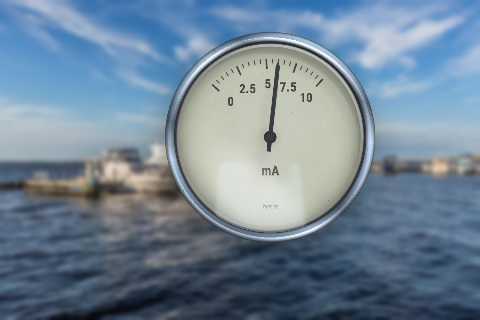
6 mA
